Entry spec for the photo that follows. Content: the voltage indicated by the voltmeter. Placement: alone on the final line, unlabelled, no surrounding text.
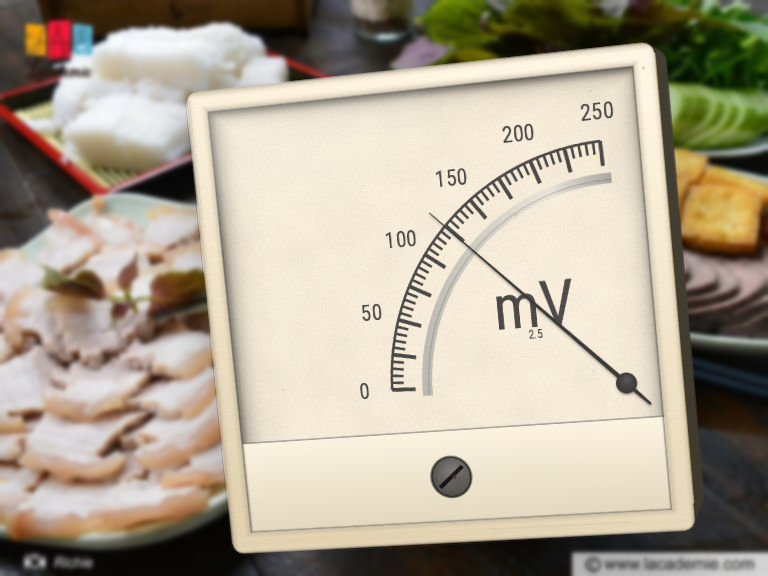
125 mV
